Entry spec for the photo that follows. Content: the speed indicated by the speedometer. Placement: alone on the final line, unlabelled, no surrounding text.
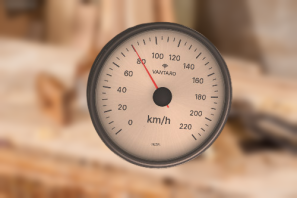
80 km/h
